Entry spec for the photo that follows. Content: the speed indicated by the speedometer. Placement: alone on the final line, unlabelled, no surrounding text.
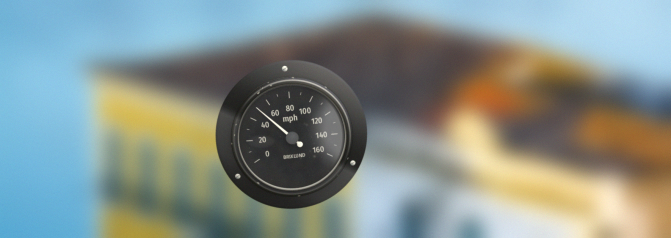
50 mph
